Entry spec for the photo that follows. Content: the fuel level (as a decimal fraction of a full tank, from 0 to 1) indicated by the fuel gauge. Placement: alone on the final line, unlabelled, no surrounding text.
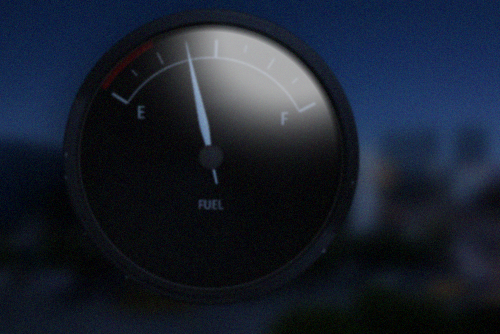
0.375
